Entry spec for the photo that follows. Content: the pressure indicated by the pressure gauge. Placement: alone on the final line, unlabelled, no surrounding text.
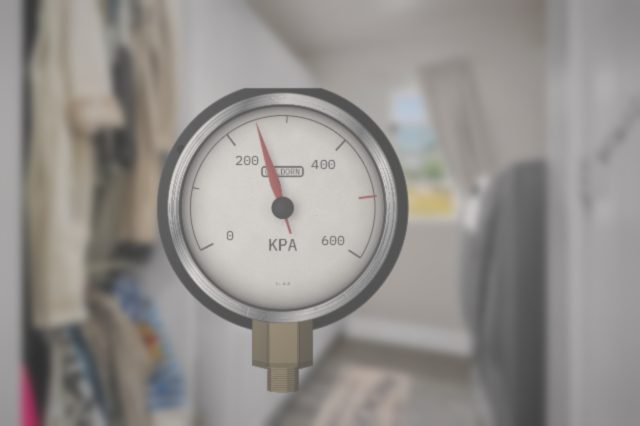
250 kPa
